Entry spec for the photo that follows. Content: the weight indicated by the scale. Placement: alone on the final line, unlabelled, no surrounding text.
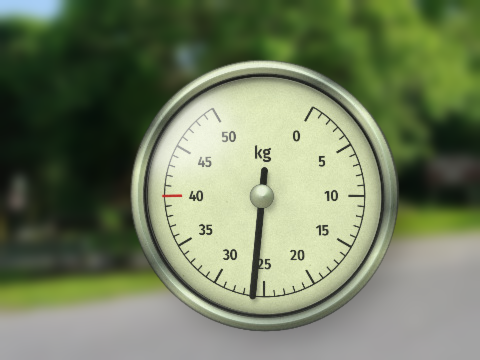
26 kg
